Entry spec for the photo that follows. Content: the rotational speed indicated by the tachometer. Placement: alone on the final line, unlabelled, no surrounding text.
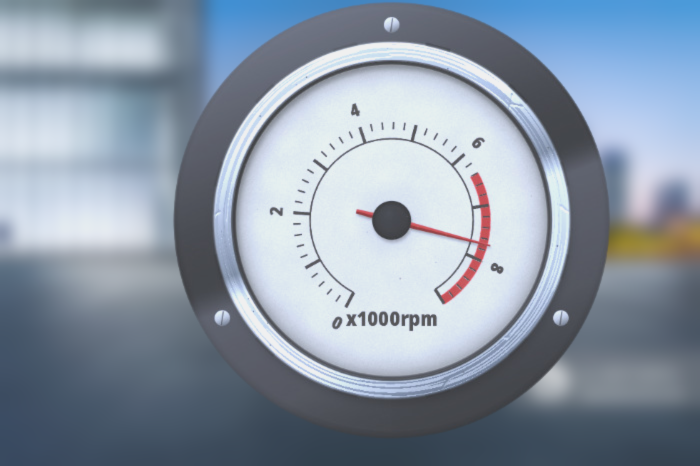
7700 rpm
